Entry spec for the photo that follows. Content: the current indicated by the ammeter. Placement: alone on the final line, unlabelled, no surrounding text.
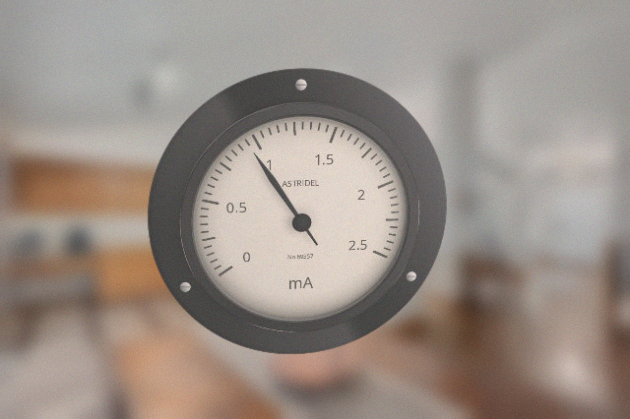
0.95 mA
